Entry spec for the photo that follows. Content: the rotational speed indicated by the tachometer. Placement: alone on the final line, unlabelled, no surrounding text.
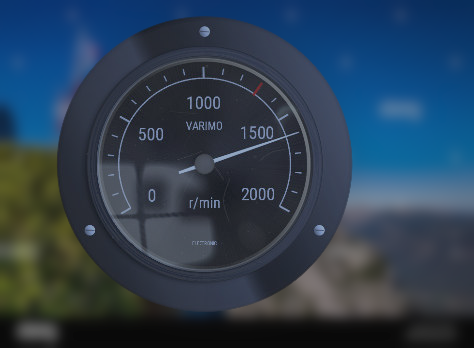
1600 rpm
